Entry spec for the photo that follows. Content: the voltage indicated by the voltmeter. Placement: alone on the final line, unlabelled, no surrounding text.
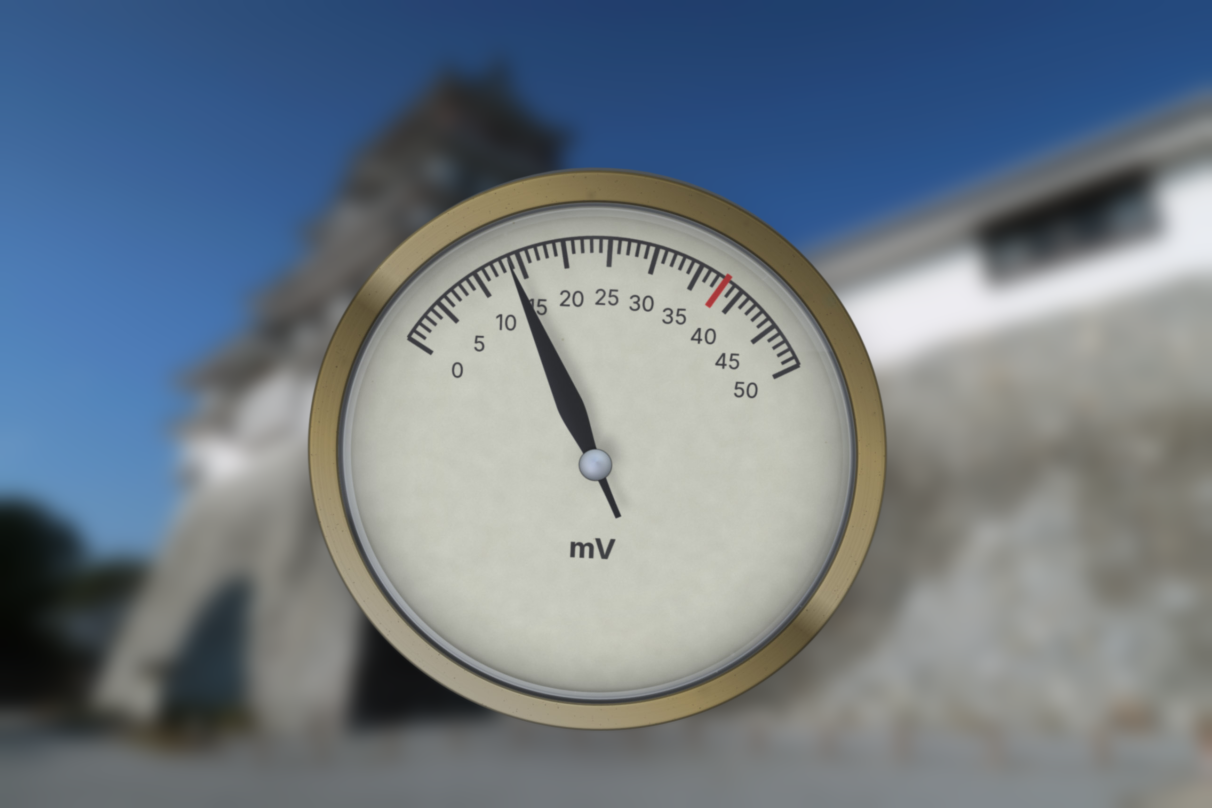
14 mV
